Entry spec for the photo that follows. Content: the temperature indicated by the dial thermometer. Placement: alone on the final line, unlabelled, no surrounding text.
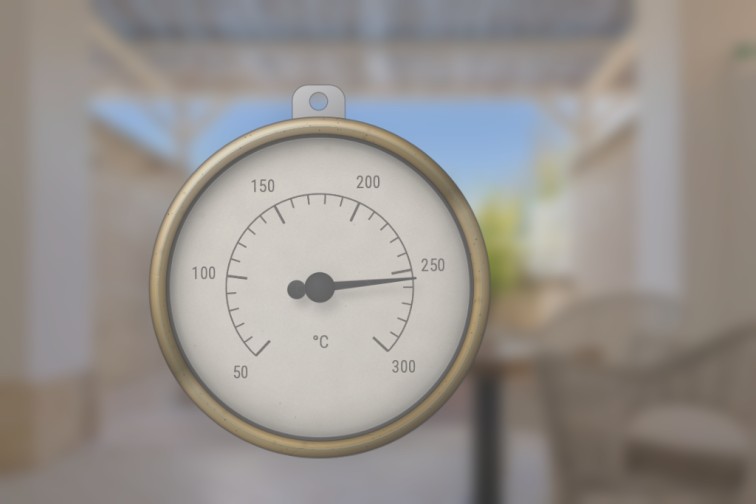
255 °C
